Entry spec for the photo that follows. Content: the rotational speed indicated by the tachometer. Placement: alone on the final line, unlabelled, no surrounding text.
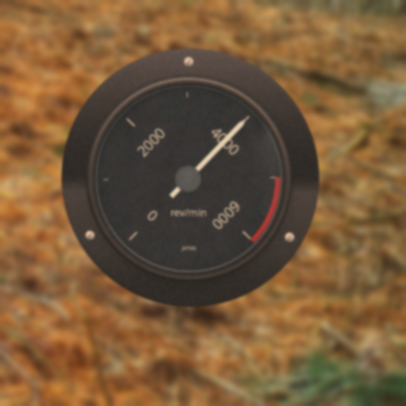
4000 rpm
